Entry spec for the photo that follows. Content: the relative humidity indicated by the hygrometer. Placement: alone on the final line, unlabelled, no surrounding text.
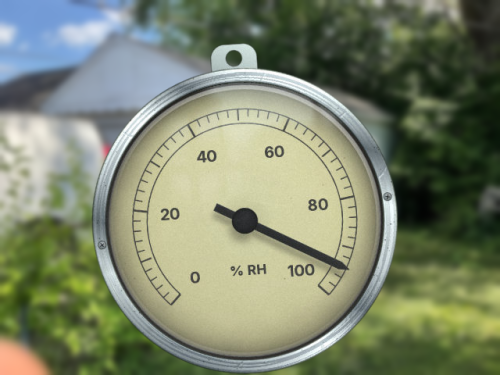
94 %
